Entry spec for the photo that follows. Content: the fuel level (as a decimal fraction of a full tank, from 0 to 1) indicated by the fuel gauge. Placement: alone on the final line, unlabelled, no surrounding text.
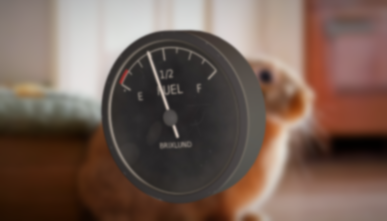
0.375
